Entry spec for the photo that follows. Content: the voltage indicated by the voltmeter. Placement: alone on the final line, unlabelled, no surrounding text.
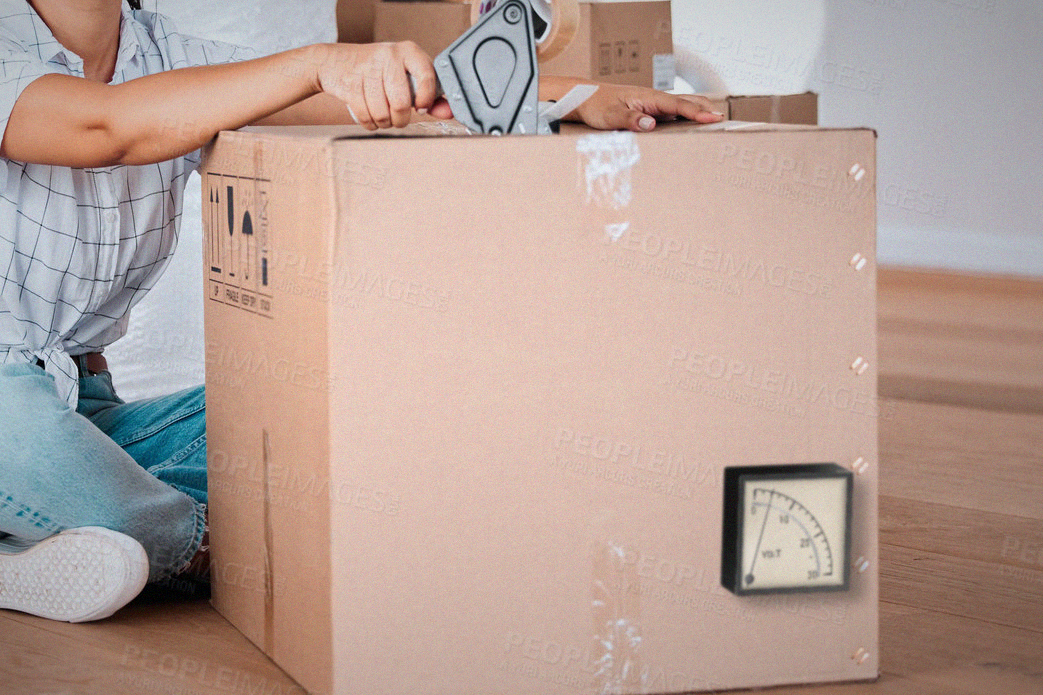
4 V
